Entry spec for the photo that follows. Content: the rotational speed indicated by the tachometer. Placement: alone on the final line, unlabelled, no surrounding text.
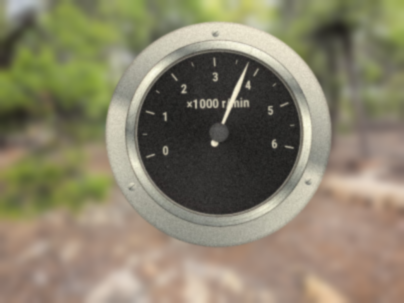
3750 rpm
